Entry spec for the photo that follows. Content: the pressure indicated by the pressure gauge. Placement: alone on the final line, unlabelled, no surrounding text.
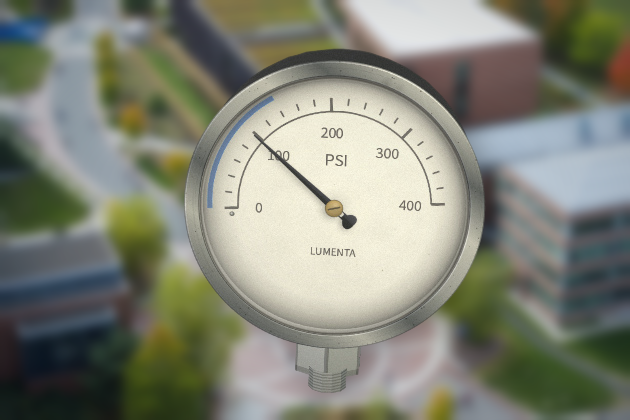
100 psi
